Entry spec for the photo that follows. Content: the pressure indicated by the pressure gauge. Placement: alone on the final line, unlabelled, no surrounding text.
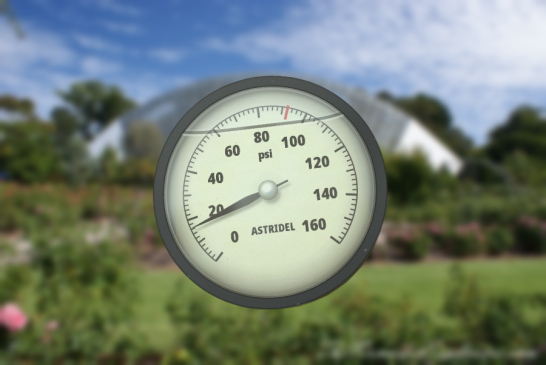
16 psi
